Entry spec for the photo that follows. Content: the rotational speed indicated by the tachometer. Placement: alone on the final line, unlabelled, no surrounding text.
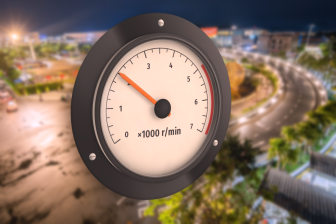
2000 rpm
